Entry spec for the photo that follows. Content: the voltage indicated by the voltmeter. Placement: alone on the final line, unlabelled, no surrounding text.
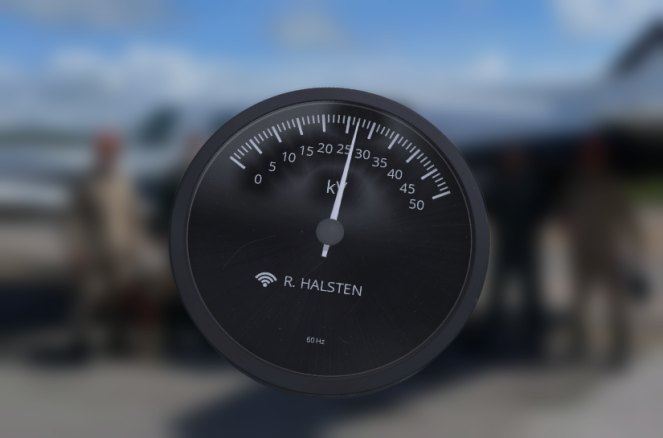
27 kV
